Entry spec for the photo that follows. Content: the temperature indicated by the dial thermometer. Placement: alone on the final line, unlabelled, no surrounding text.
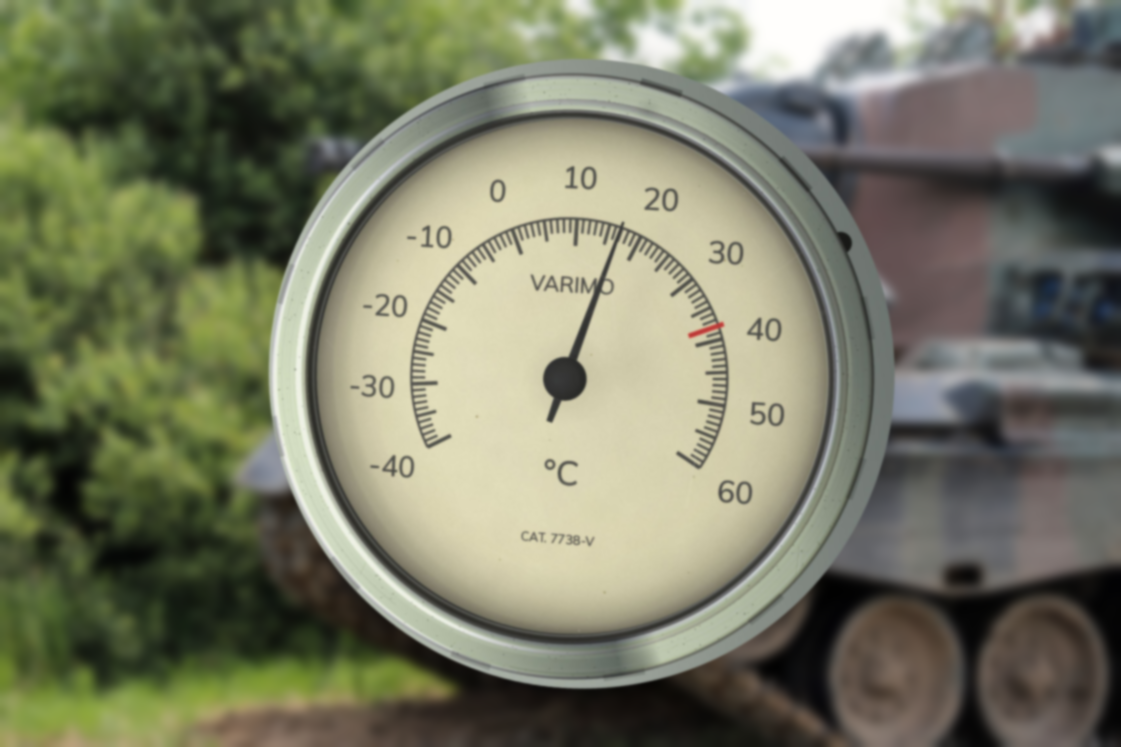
17 °C
